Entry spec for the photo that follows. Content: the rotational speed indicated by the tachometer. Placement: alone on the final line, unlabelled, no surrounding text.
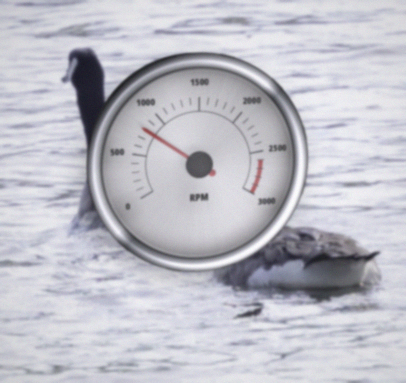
800 rpm
